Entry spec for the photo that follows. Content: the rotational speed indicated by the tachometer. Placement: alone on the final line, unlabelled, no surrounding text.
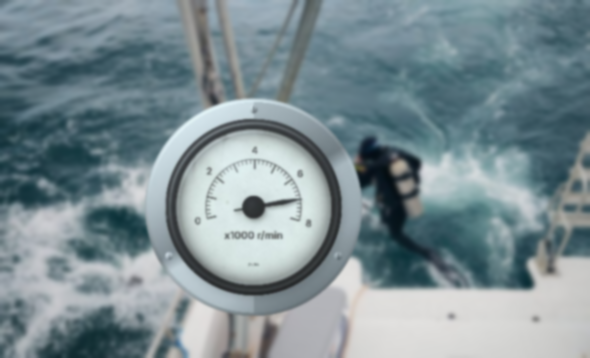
7000 rpm
